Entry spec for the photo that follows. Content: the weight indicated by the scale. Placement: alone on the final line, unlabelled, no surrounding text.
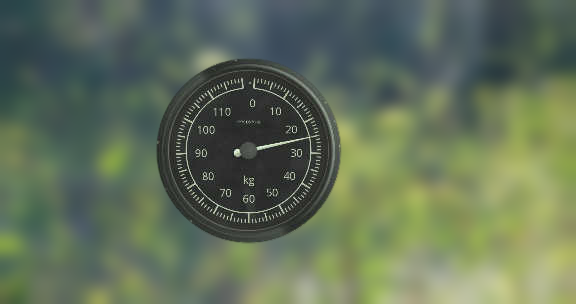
25 kg
